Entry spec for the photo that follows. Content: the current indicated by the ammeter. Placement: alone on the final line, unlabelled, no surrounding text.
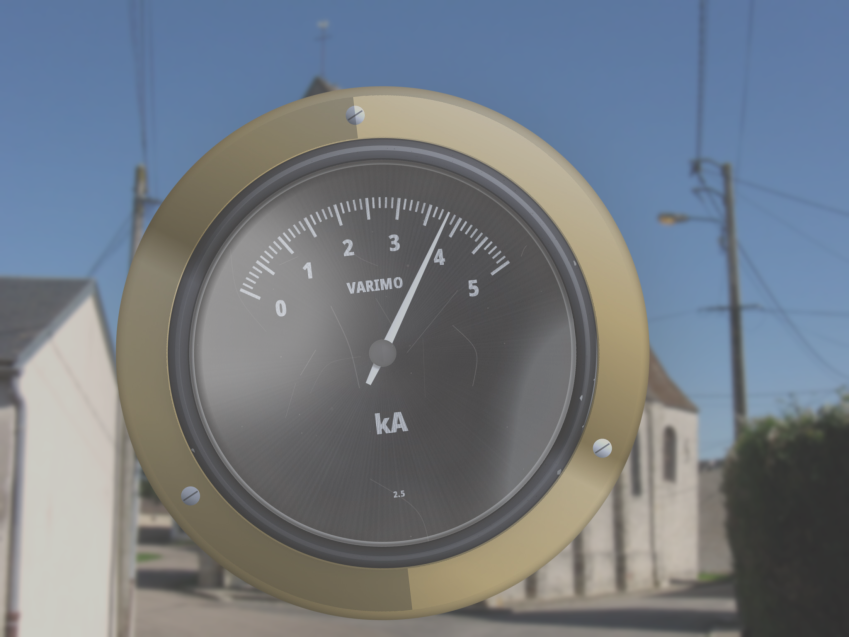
3.8 kA
